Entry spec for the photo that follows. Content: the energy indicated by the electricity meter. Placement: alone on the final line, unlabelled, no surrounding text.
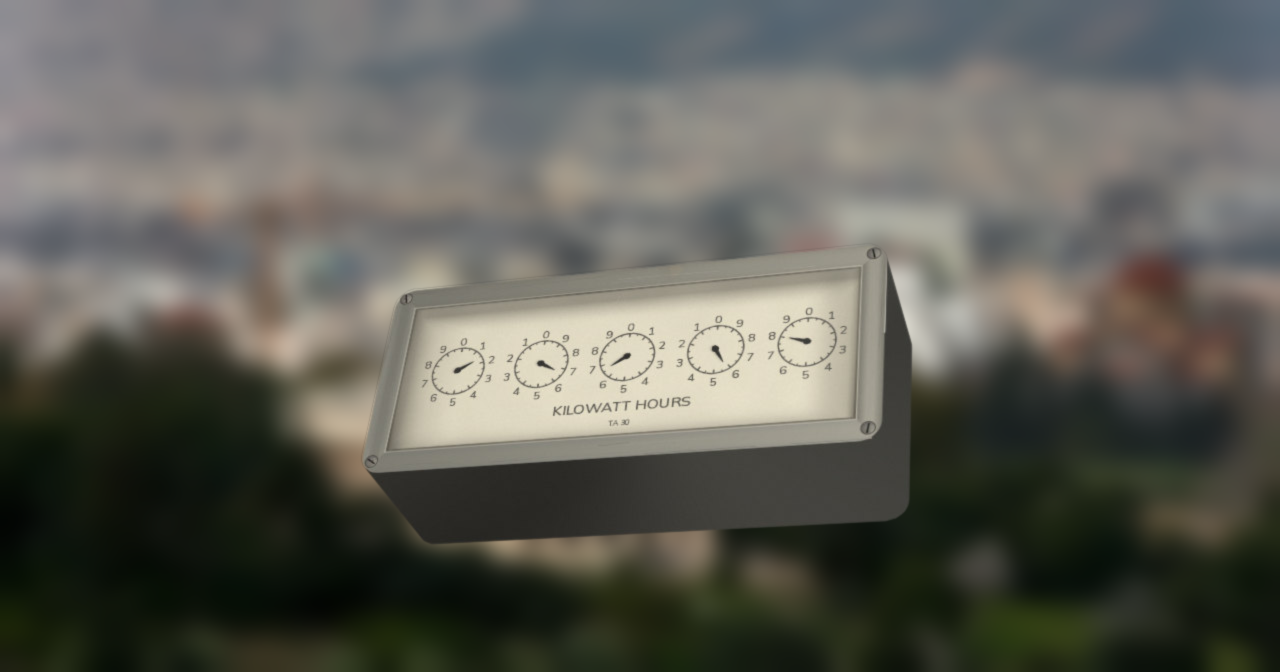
16658 kWh
